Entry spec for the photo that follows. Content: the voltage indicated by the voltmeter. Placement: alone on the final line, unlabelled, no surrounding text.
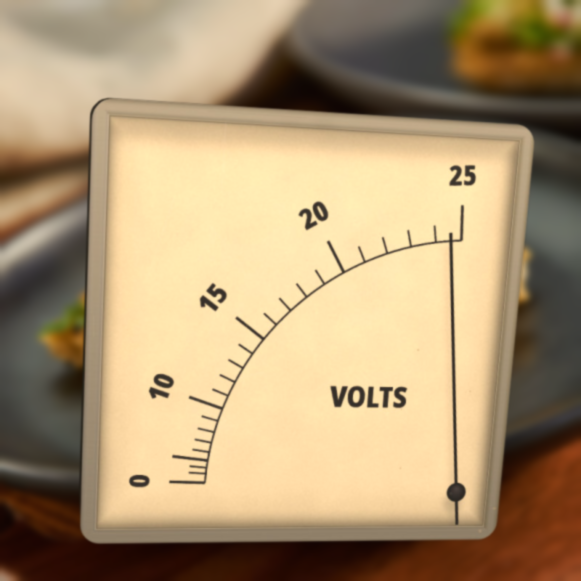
24.5 V
